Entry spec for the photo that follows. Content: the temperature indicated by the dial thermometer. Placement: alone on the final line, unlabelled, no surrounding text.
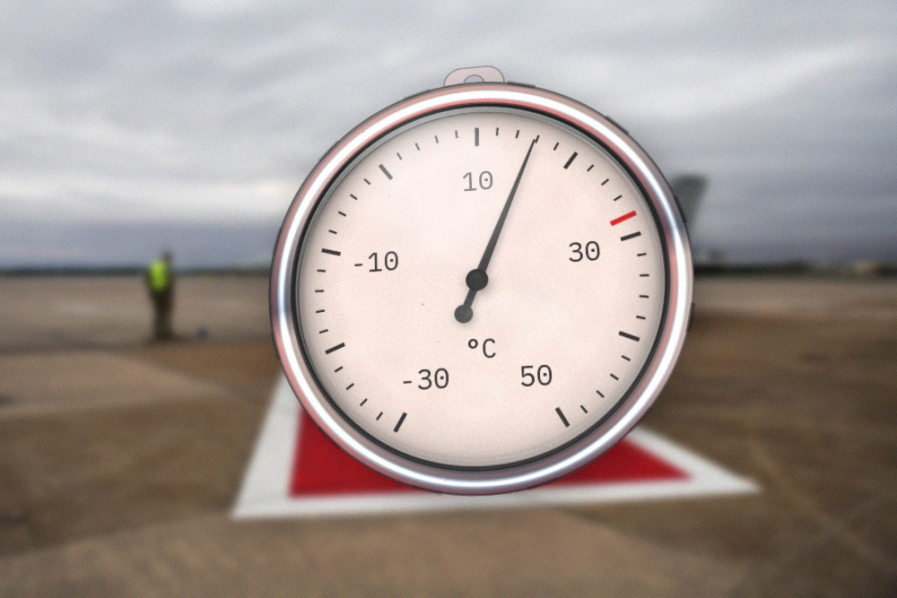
16 °C
